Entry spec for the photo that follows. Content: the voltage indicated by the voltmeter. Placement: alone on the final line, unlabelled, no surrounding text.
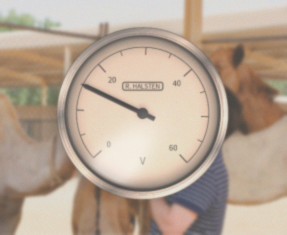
15 V
